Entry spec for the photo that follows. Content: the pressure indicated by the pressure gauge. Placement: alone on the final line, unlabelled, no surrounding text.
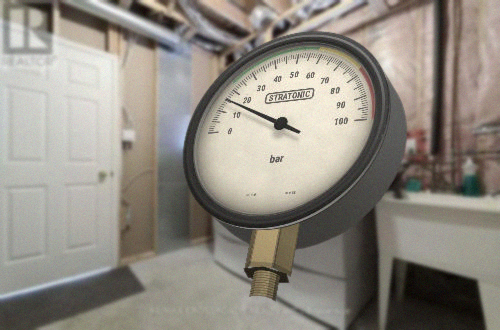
15 bar
